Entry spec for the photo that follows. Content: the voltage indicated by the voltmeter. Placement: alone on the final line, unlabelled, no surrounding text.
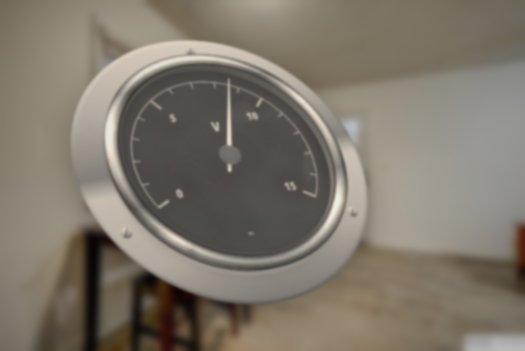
8.5 V
